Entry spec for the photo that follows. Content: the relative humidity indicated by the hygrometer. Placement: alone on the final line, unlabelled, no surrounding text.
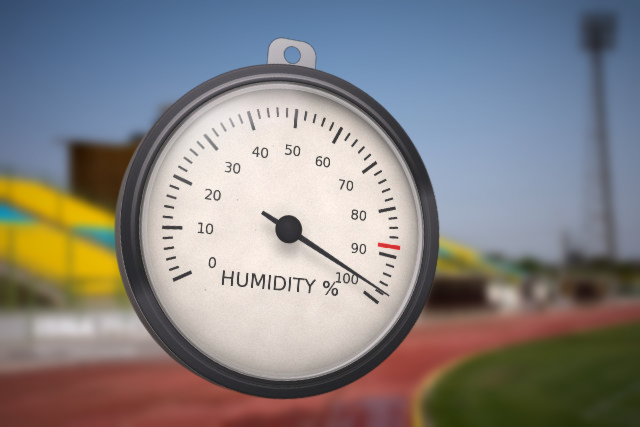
98 %
